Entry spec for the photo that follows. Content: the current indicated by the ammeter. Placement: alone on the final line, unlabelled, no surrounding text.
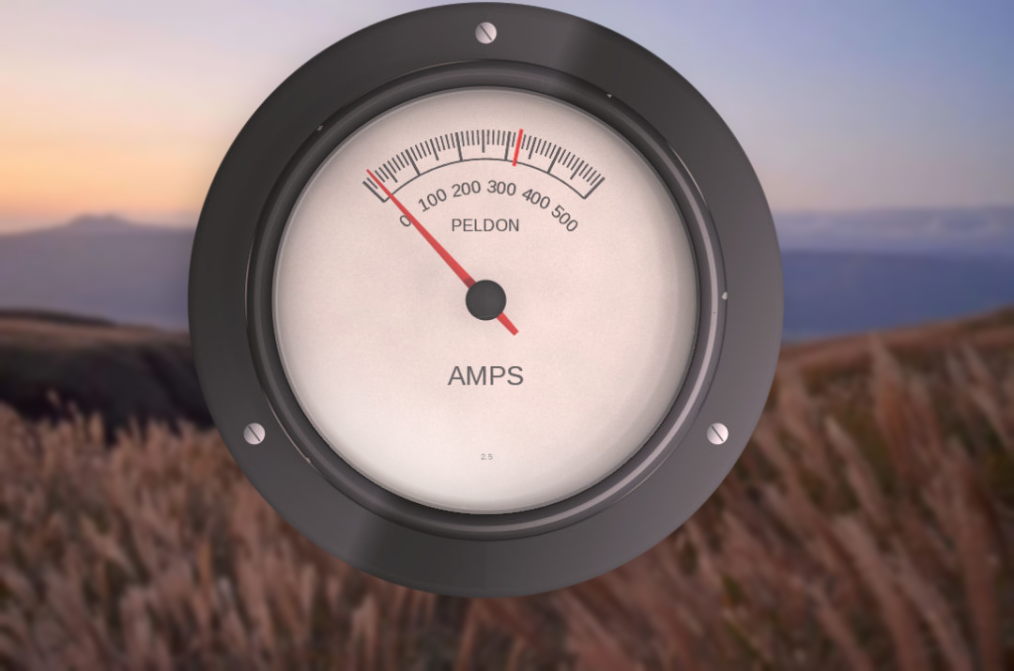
20 A
